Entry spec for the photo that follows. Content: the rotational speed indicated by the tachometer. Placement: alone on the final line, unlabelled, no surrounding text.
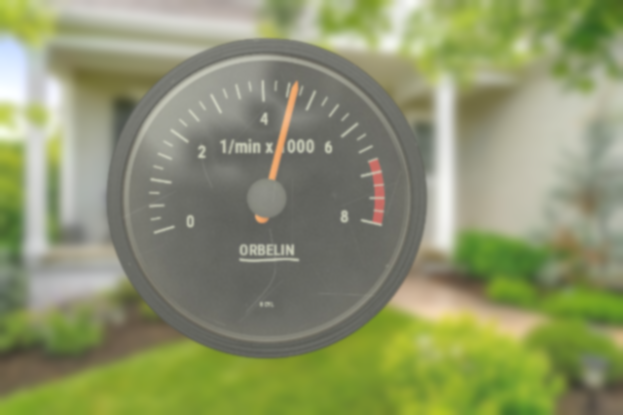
4625 rpm
